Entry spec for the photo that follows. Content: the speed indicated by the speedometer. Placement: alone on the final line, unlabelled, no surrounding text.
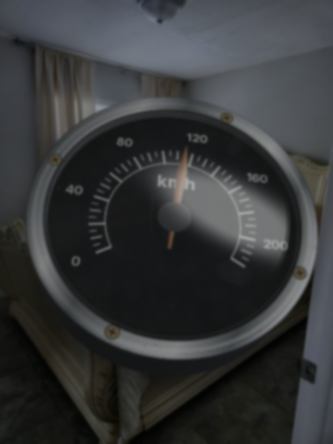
115 km/h
